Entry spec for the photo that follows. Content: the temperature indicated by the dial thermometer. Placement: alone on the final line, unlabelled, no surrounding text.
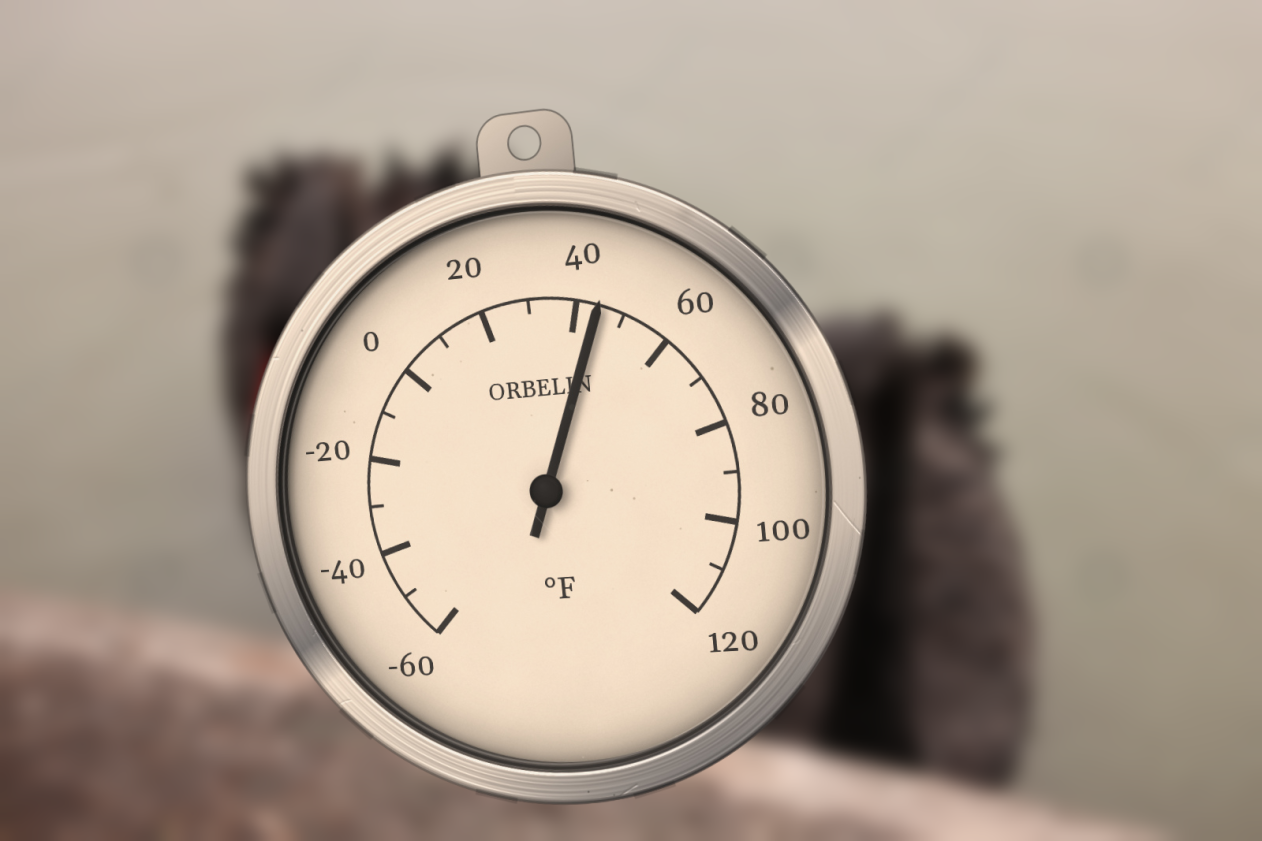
45 °F
